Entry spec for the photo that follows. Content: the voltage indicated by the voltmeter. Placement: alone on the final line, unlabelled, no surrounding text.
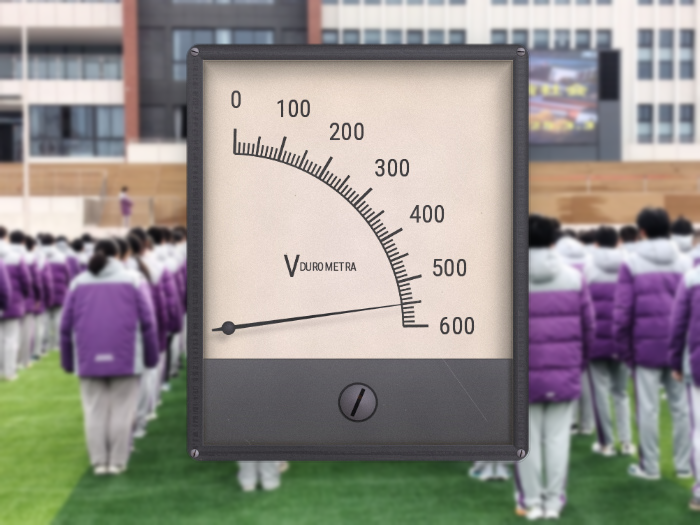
550 V
